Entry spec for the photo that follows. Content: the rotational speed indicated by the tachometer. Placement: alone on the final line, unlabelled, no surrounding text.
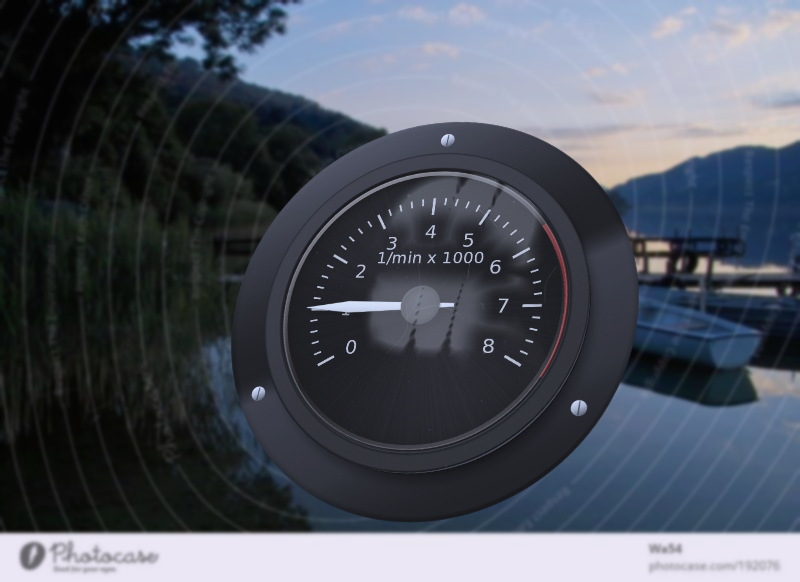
1000 rpm
